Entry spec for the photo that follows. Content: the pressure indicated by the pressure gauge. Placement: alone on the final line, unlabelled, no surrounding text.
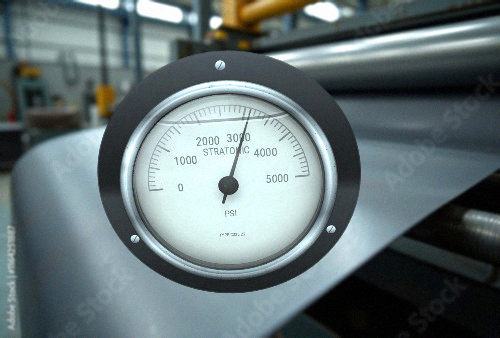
3100 psi
